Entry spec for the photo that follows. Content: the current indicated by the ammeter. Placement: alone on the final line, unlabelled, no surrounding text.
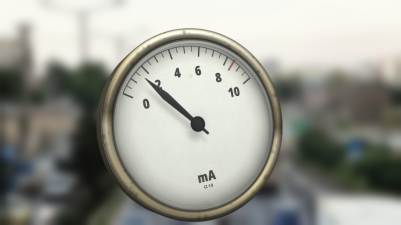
1.5 mA
